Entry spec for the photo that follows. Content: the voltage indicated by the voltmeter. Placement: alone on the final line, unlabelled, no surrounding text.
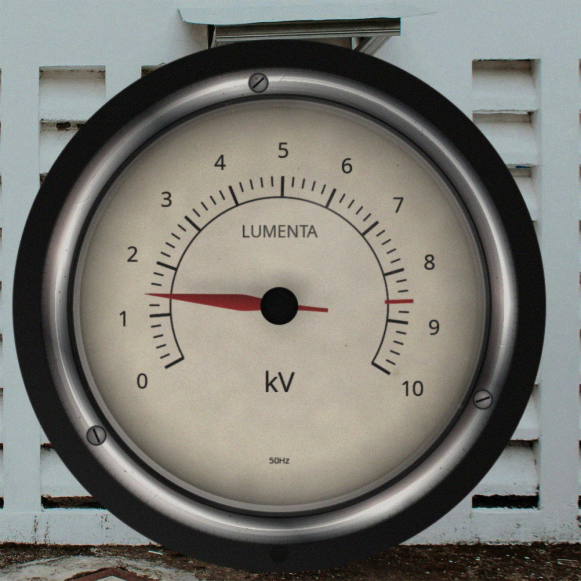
1.4 kV
